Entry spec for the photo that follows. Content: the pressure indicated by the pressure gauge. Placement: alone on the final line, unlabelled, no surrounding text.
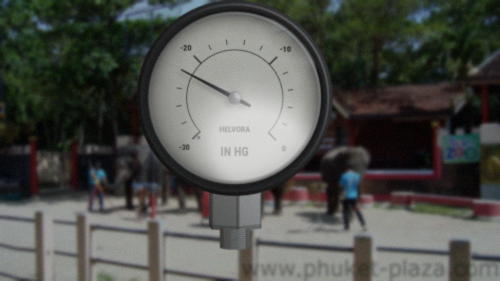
-22 inHg
